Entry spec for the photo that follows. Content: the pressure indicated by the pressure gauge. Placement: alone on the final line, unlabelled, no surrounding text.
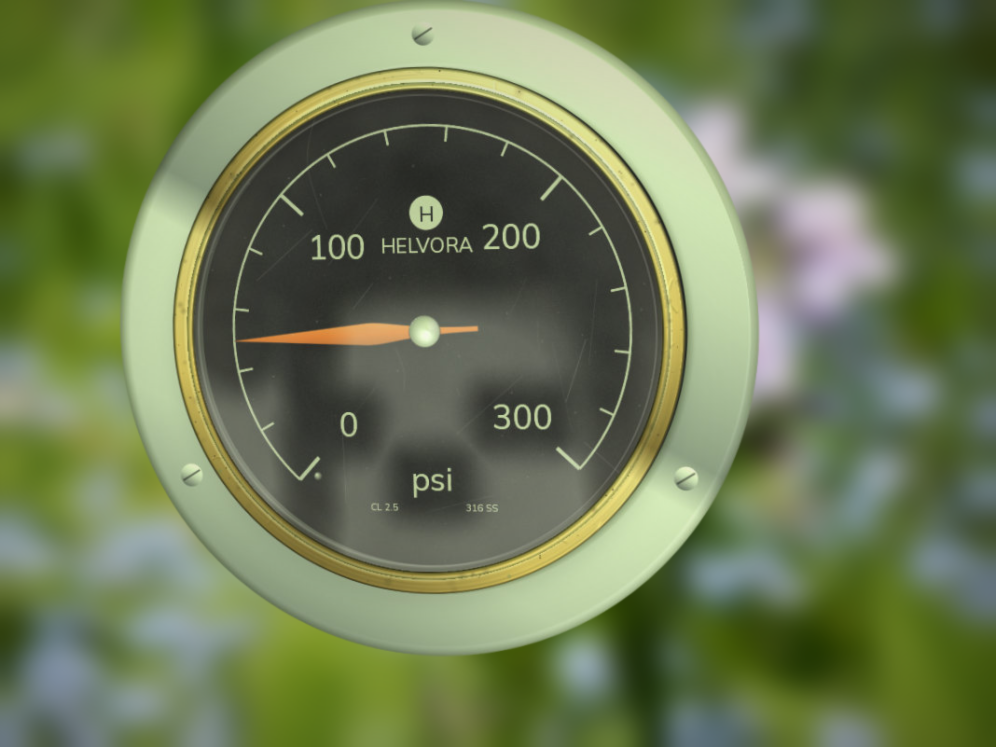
50 psi
